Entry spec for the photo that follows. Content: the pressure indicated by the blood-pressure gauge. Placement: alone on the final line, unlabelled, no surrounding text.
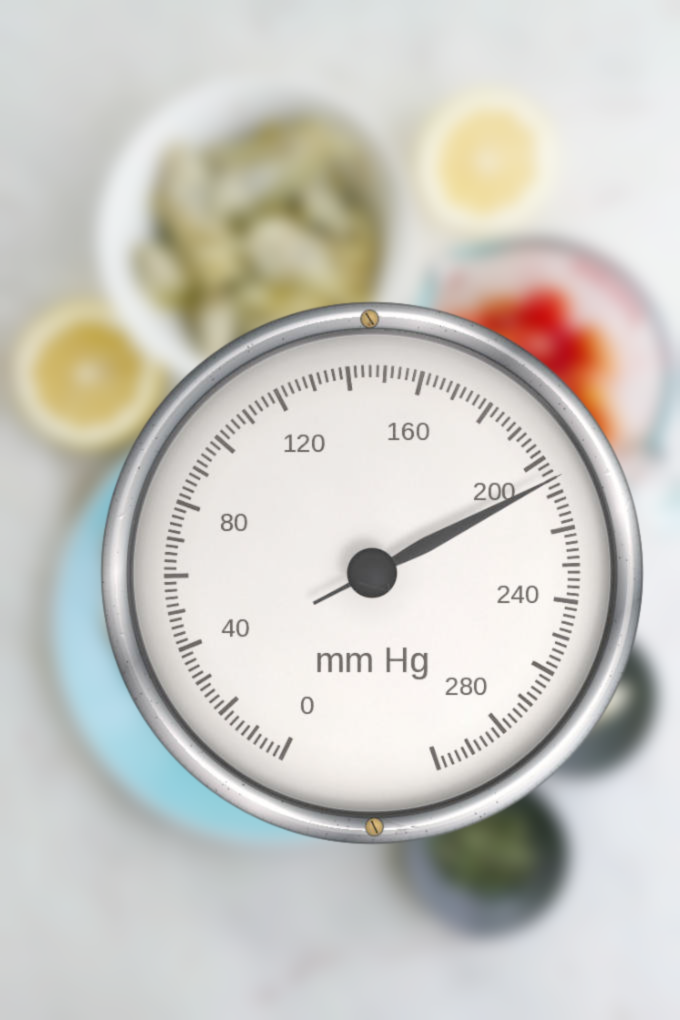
206 mmHg
